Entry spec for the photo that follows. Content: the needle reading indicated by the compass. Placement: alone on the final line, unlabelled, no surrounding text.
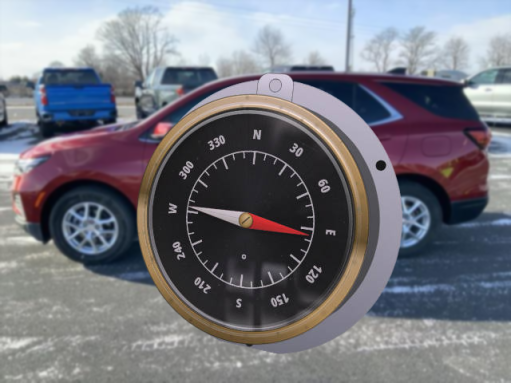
95 °
